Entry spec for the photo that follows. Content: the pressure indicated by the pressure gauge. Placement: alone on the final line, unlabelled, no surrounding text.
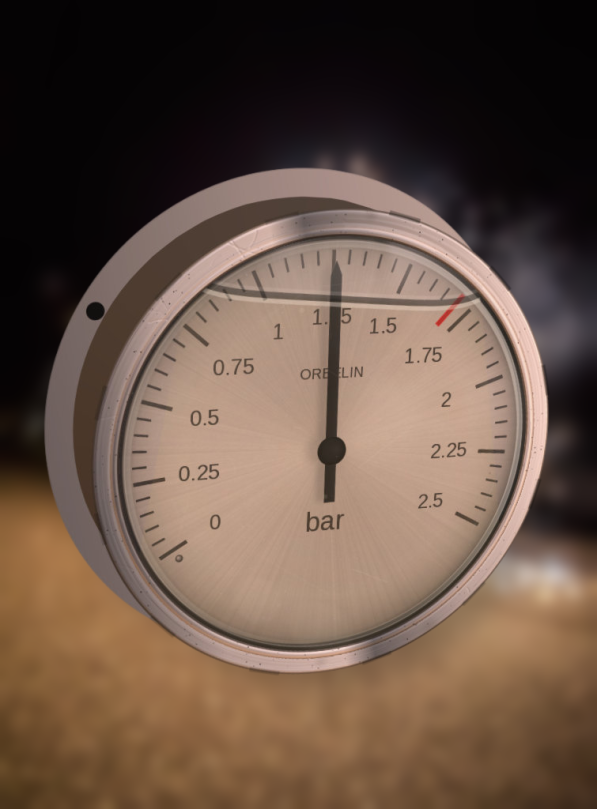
1.25 bar
